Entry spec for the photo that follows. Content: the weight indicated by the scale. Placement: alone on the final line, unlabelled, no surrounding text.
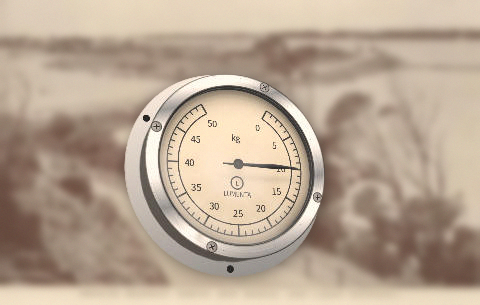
10 kg
